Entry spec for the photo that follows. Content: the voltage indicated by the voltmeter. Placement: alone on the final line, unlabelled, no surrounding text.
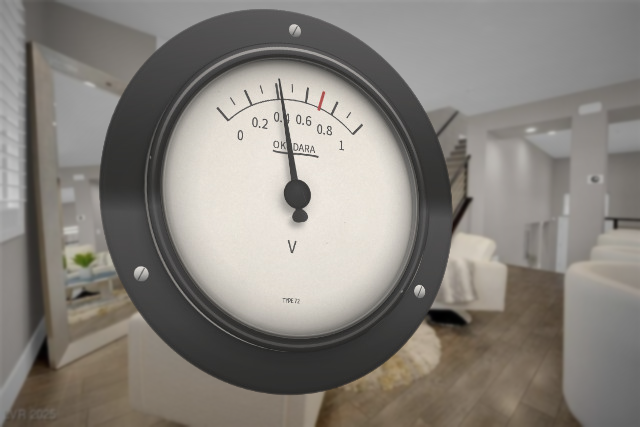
0.4 V
